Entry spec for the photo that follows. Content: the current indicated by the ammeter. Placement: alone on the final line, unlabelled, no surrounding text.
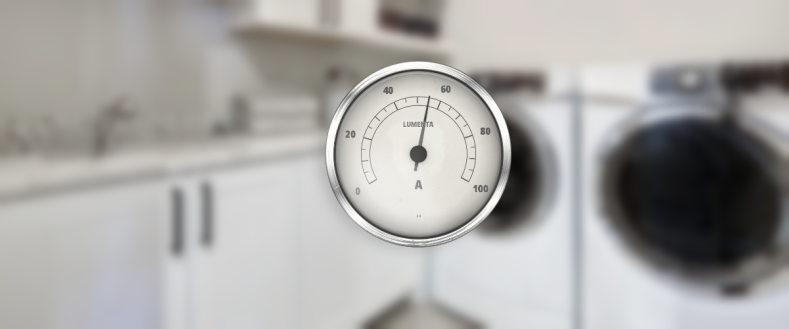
55 A
